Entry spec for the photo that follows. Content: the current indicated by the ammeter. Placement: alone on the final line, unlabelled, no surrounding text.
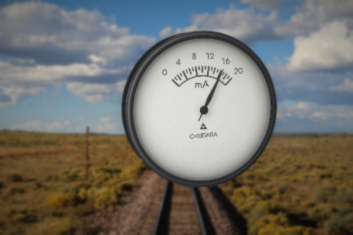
16 mA
